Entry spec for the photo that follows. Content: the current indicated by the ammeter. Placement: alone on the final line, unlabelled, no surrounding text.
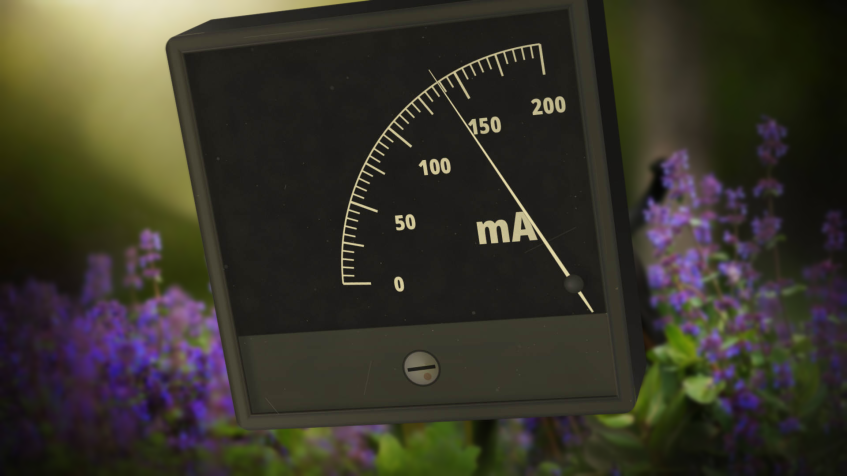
140 mA
